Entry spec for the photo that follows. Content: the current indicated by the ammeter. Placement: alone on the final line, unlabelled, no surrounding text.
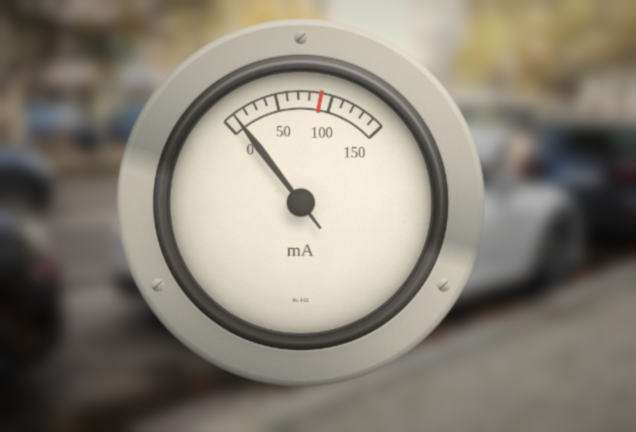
10 mA
